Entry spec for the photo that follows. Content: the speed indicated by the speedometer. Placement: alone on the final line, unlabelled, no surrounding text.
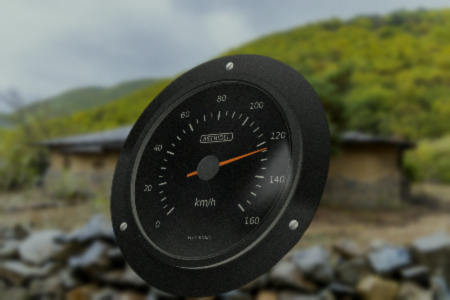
125 km/h
